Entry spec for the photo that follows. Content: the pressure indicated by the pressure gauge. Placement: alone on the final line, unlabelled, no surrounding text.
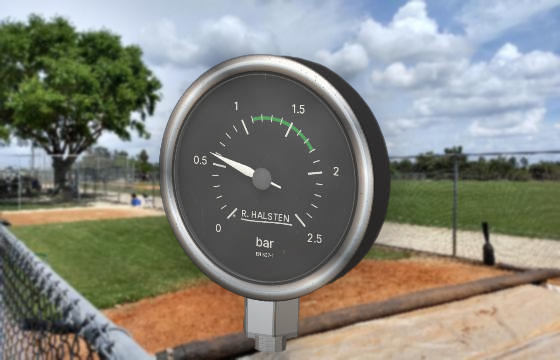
0.6 bar
